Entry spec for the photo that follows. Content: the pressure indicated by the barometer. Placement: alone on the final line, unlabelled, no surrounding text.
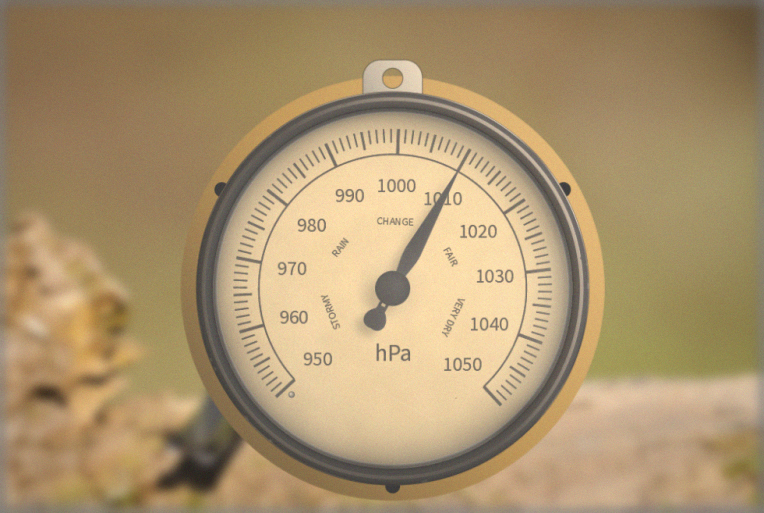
1010 hPa
